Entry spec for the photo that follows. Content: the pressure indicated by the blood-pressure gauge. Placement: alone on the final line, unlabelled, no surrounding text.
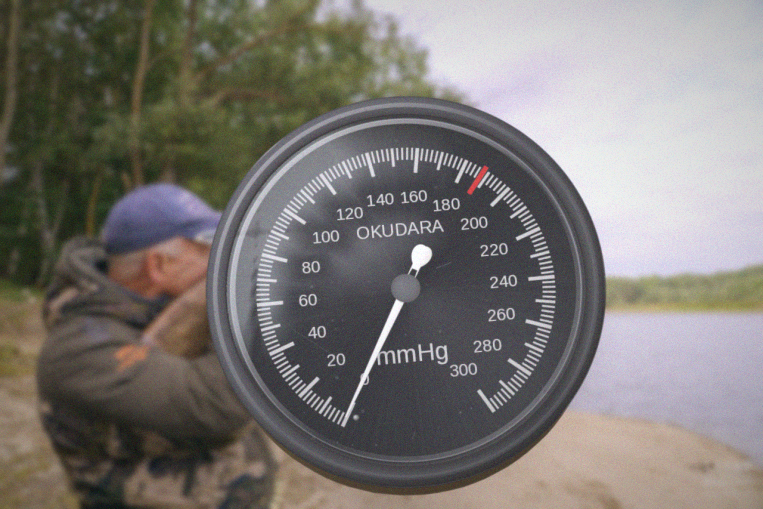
0 mmHg
